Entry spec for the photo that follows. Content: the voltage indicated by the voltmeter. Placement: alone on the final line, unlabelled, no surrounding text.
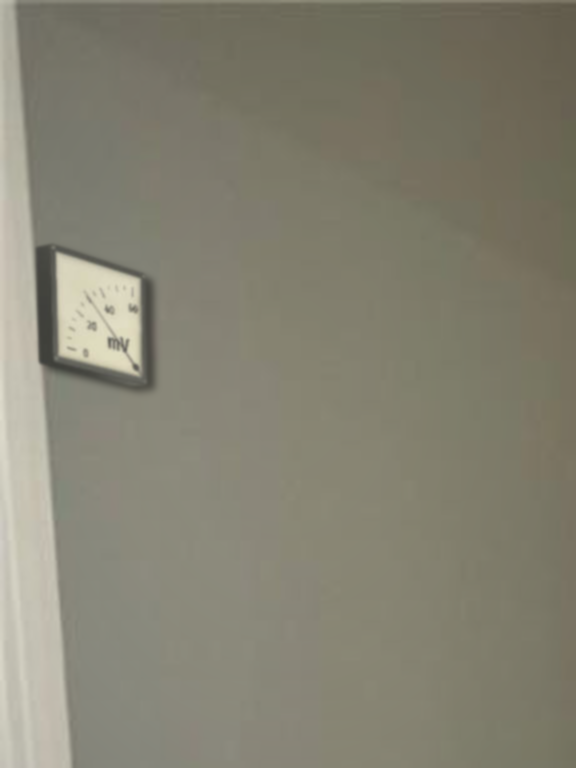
30 mV
